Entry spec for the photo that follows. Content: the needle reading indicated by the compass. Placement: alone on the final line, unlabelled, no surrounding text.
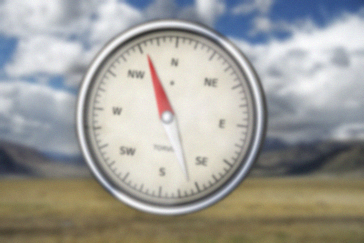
335 °
